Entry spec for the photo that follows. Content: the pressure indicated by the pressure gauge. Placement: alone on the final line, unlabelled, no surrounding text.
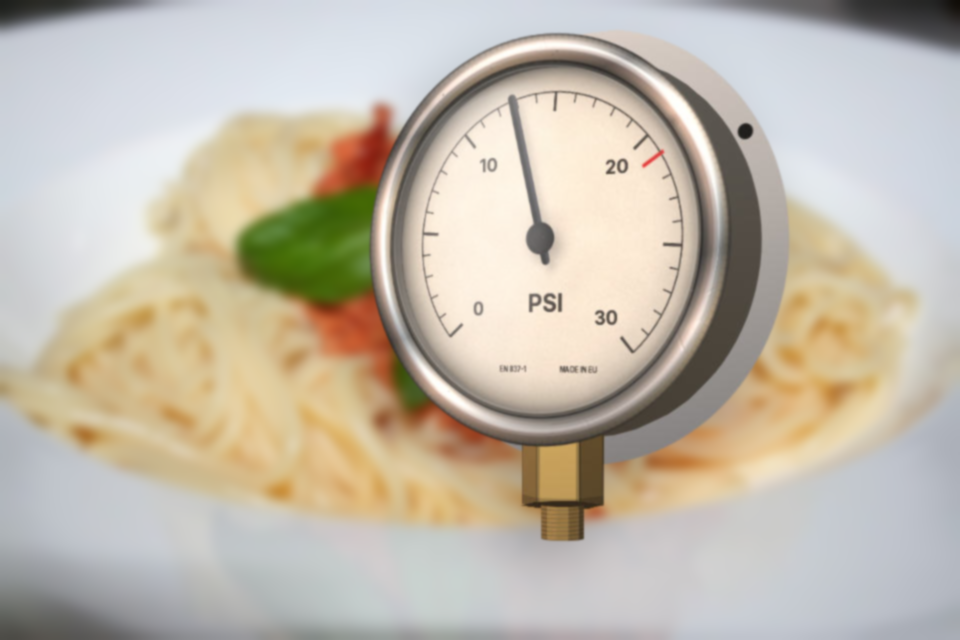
13 psi
